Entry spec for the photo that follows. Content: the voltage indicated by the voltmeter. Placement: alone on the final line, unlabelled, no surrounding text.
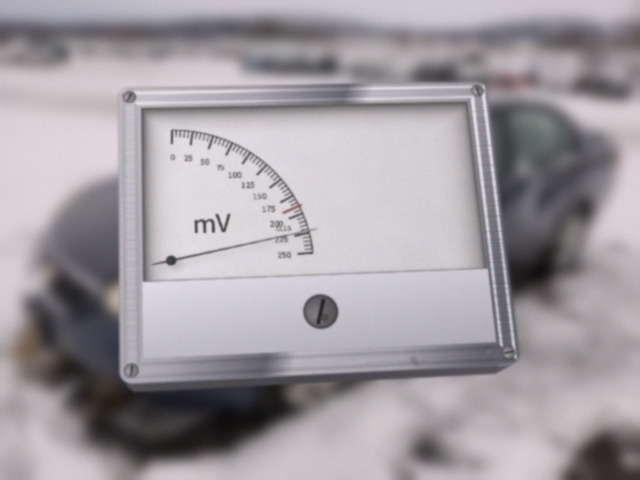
225 mV
